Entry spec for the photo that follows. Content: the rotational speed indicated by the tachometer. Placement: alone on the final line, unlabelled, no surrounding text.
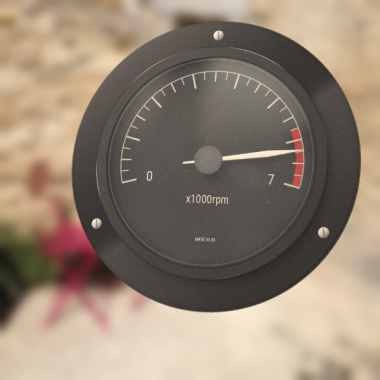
6250 rpm
